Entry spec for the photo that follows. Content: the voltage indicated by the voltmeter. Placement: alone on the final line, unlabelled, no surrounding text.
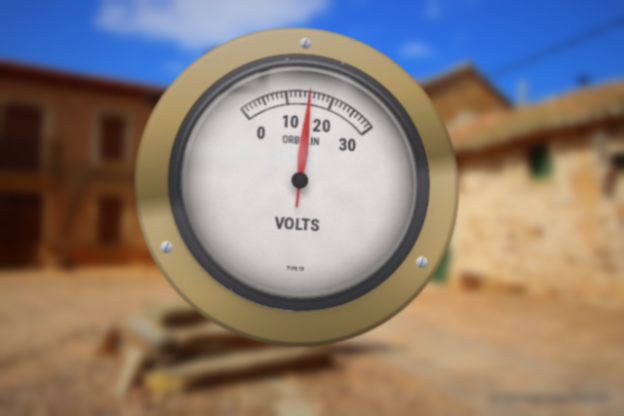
15 V
